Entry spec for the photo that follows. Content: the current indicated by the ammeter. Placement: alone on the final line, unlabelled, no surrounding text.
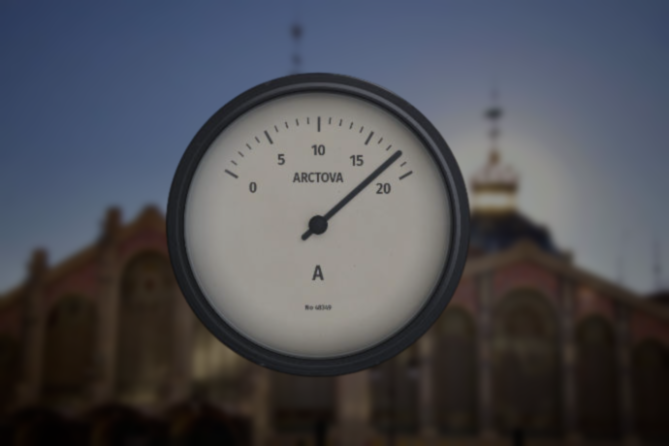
18 A
